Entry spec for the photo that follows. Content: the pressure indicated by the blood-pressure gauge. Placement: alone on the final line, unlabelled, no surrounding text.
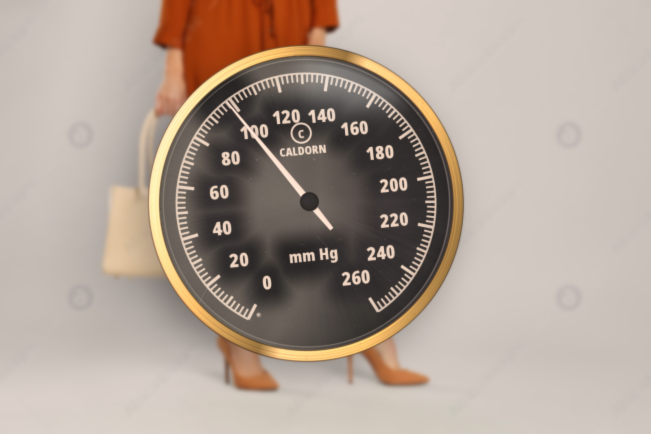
98 mmHg
